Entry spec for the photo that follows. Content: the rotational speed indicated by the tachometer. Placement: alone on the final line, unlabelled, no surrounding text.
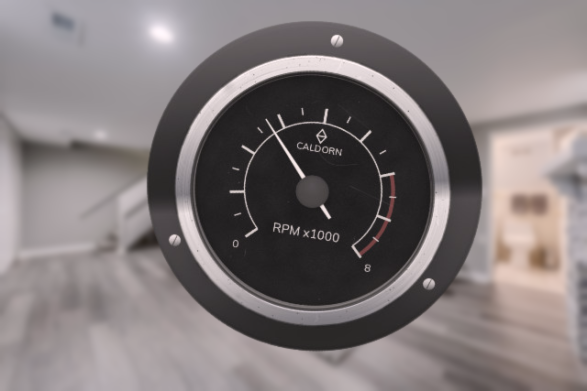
2750 rpm
